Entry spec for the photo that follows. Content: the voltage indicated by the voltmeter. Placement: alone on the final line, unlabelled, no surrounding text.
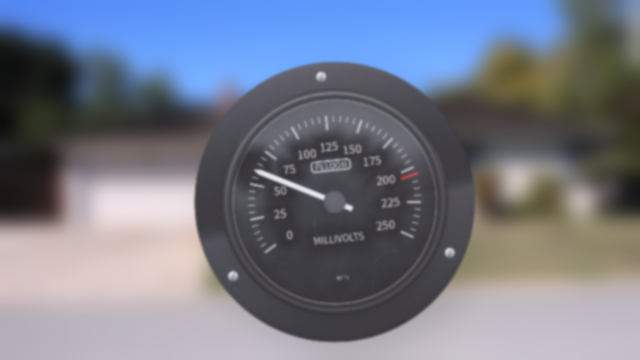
60 mV
